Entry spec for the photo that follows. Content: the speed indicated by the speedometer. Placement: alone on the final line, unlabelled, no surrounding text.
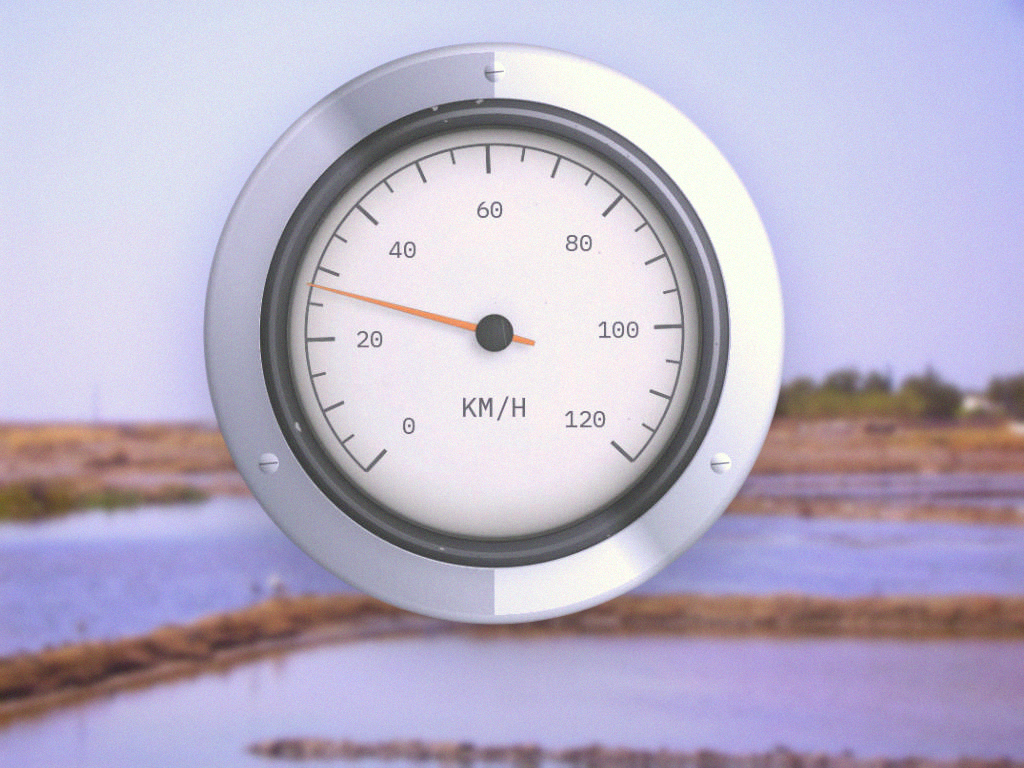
27.5 km/h
